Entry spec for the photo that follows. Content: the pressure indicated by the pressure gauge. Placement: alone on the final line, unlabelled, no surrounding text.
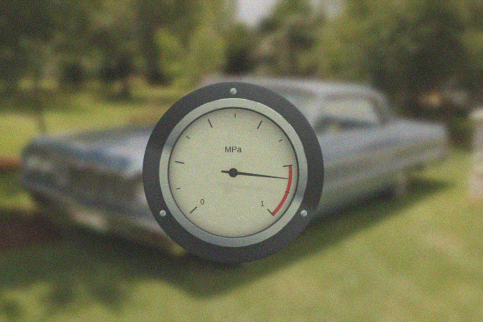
0.85 MPa
